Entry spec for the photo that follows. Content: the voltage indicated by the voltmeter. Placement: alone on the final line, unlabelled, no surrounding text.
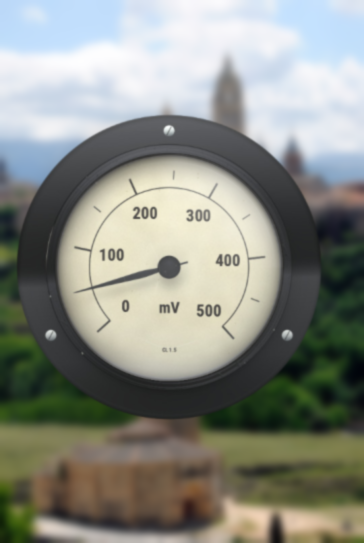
50 mV
